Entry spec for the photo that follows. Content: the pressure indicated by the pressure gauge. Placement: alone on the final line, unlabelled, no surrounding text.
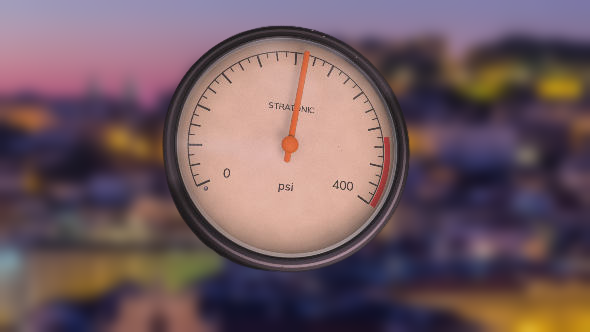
210 psi
